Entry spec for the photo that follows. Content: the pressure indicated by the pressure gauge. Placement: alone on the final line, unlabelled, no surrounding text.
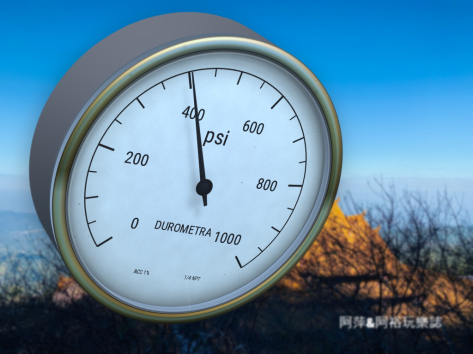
400 psi
